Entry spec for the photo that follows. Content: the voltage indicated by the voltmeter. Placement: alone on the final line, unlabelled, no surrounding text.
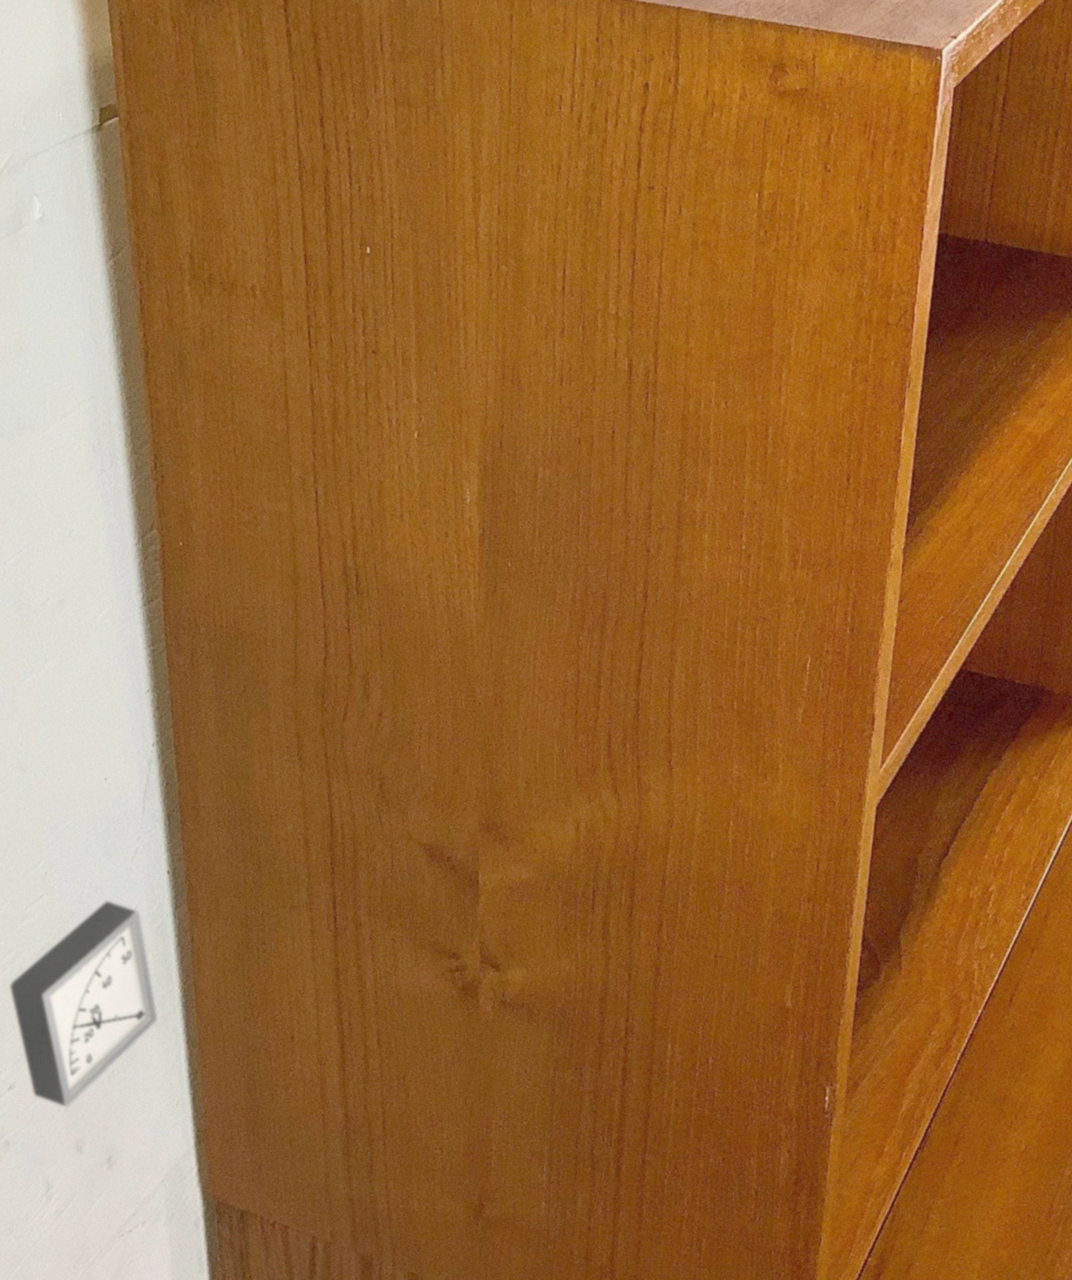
25 V
